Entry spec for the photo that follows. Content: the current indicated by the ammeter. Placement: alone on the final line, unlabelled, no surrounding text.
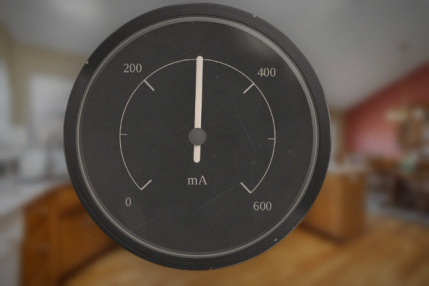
300 mA
